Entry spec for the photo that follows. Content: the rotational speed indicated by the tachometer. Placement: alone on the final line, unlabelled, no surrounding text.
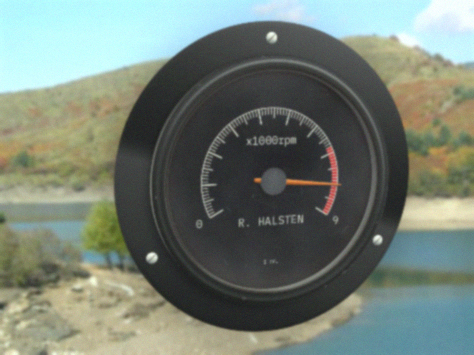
8000 rpm
